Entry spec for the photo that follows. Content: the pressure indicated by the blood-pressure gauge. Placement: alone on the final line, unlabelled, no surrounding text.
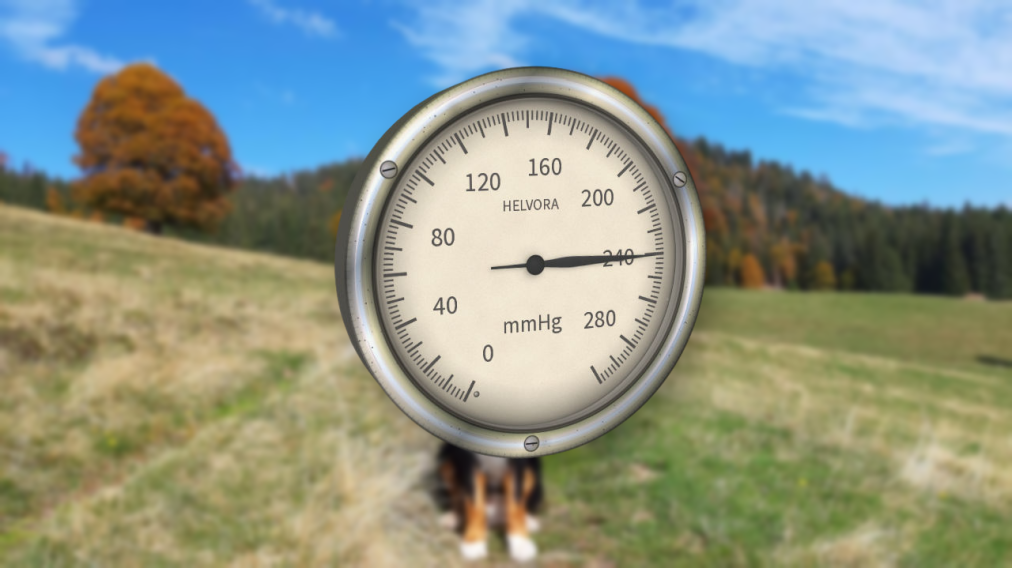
240 mmHg
